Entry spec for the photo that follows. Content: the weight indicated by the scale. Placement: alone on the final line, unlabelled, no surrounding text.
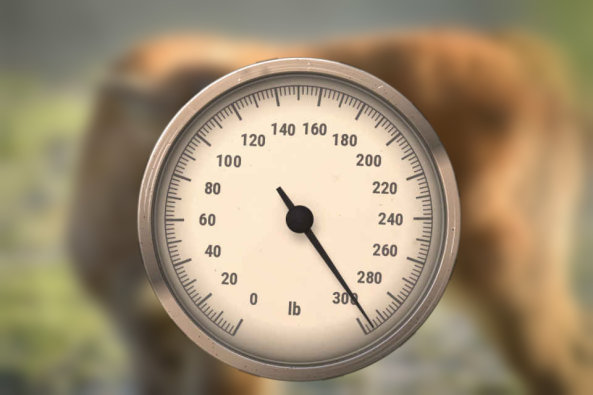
296 lb
